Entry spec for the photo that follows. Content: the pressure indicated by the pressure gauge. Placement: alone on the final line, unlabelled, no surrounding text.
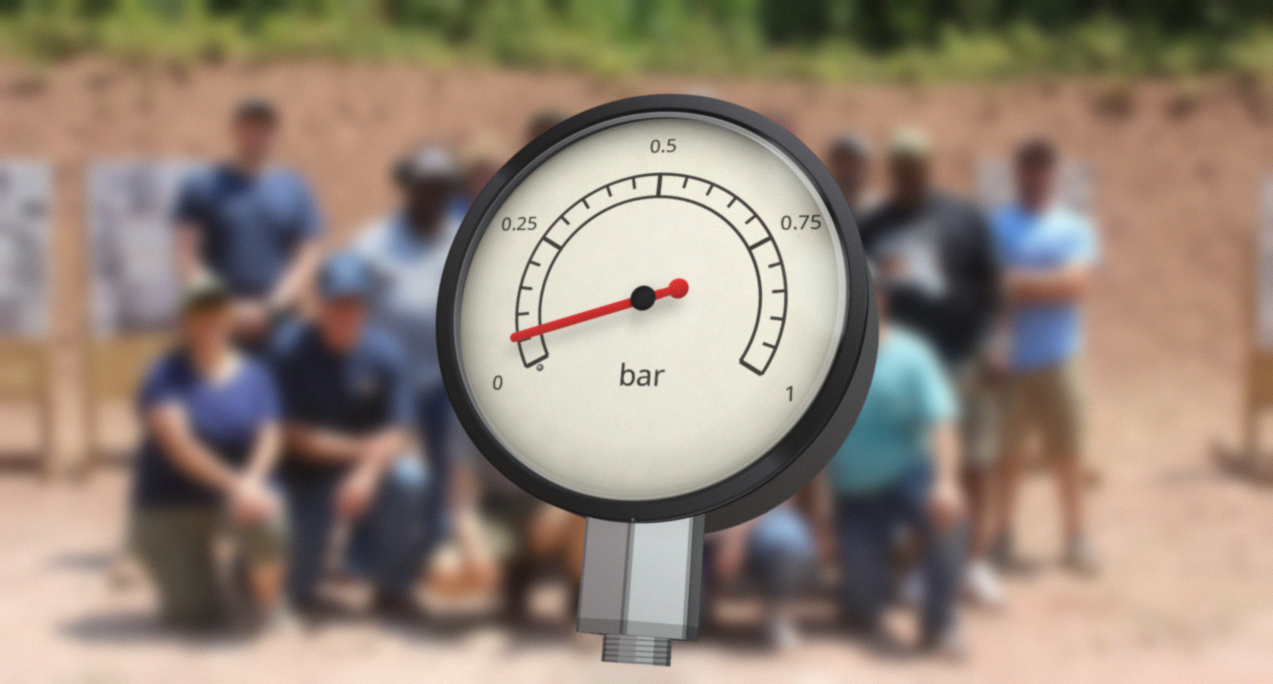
0.05 bar
